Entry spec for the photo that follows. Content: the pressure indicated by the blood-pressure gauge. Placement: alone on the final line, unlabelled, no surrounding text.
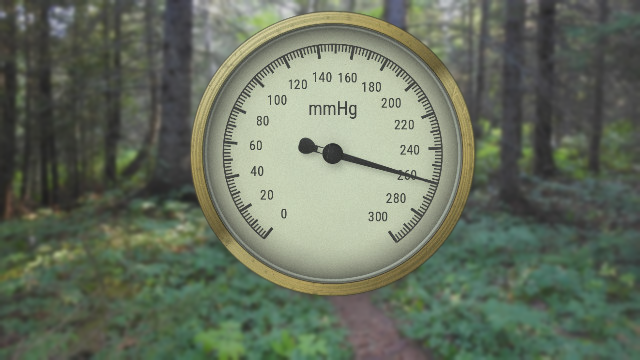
260 mmHg
